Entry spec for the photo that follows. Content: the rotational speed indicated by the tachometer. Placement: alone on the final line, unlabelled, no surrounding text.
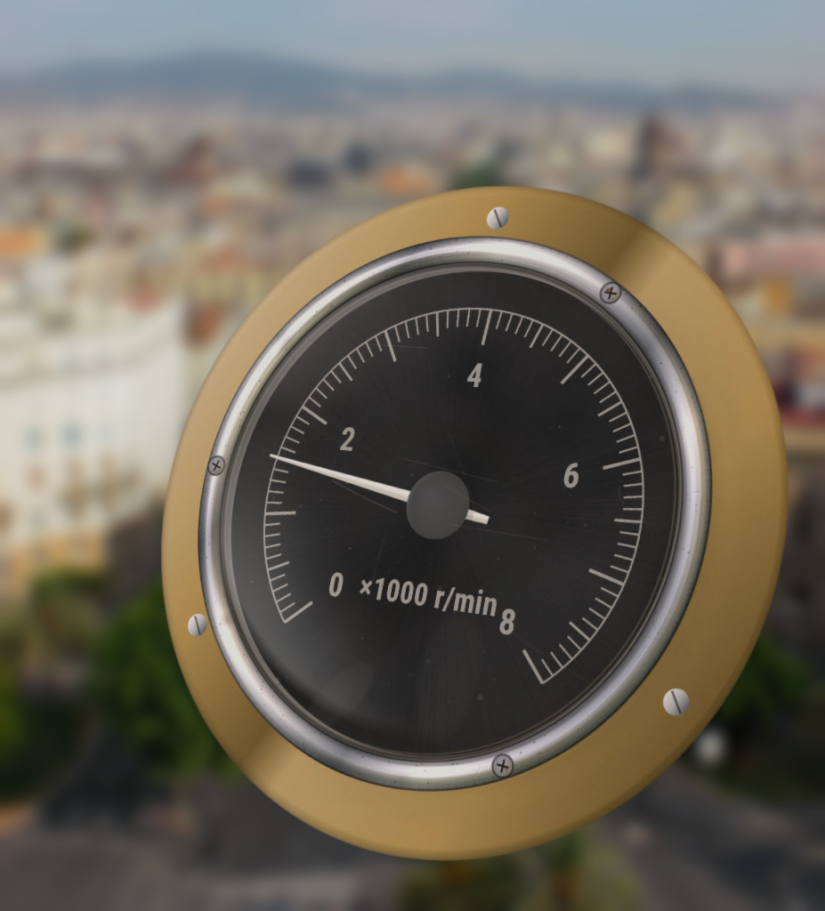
1500 rpm
